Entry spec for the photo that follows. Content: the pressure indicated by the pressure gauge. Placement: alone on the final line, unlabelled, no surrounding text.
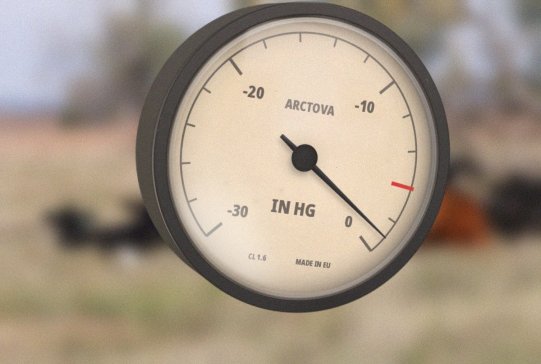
-1 inHg
